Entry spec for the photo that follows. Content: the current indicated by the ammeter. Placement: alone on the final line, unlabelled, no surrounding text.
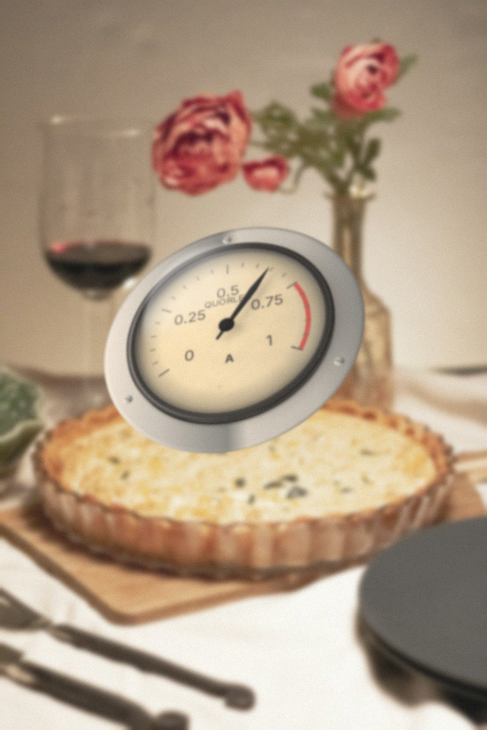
0.65 A
